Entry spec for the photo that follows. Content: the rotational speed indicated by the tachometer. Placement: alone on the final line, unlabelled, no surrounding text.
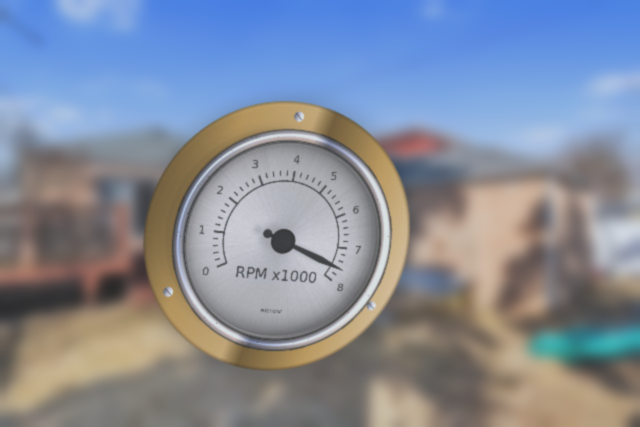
7600 rpm
